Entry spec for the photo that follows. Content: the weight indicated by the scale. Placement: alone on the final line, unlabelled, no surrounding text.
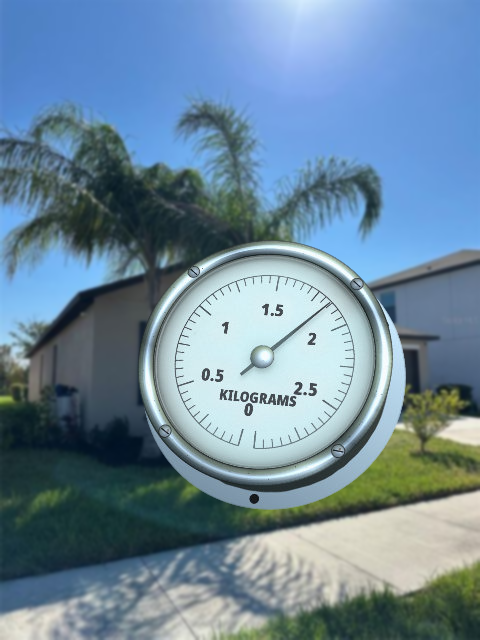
1.85 kg
